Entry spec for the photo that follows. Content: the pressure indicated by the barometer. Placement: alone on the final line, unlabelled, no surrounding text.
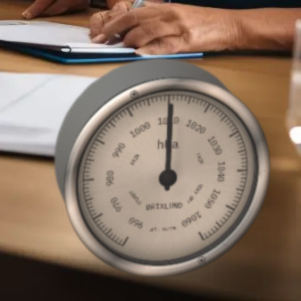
1010 hPa
